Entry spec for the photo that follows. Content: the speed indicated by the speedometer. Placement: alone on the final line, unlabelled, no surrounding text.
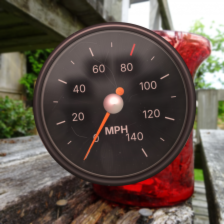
0 mph
